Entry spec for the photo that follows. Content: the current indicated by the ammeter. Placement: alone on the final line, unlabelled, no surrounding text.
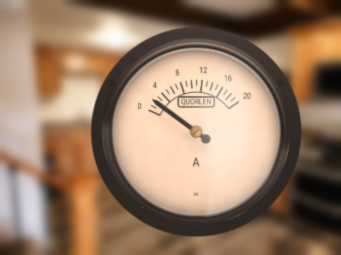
2 A
